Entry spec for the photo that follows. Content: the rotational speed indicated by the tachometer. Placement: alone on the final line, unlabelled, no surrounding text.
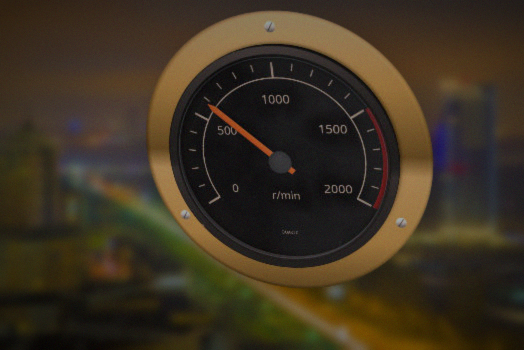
600 rpm
